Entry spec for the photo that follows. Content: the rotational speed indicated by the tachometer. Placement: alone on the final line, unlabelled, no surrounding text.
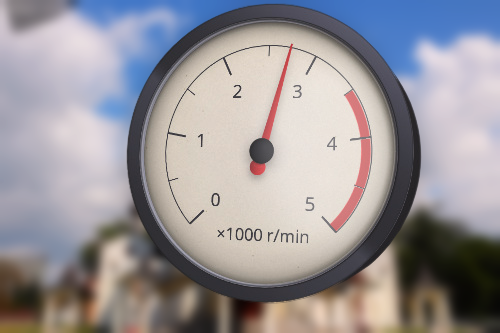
2750 rpm
